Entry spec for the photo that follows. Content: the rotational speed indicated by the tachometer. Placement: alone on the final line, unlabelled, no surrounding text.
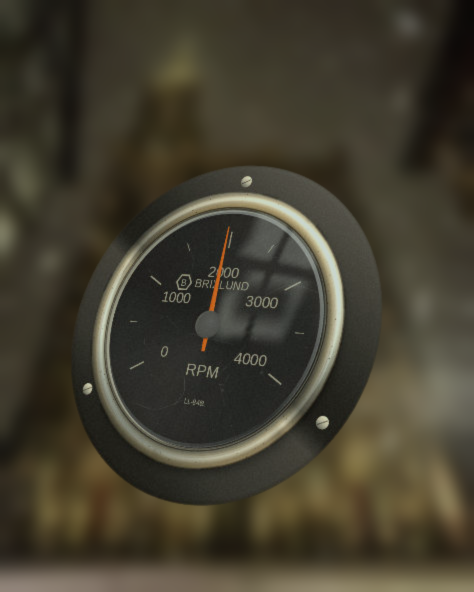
2000 rpm
